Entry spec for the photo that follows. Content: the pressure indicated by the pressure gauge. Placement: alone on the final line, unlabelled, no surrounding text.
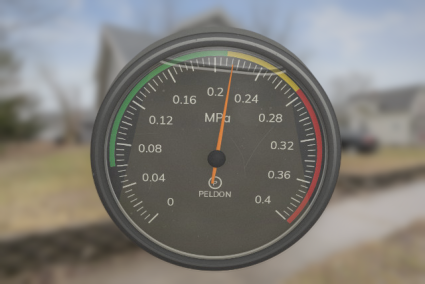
0.215 MPa
